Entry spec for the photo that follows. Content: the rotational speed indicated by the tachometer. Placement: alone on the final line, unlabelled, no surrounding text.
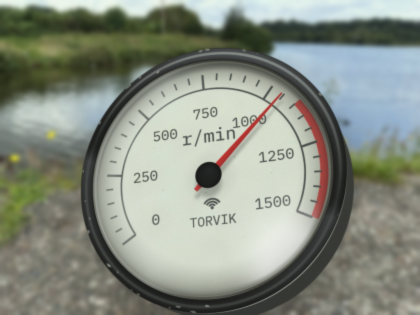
1050 rpm
